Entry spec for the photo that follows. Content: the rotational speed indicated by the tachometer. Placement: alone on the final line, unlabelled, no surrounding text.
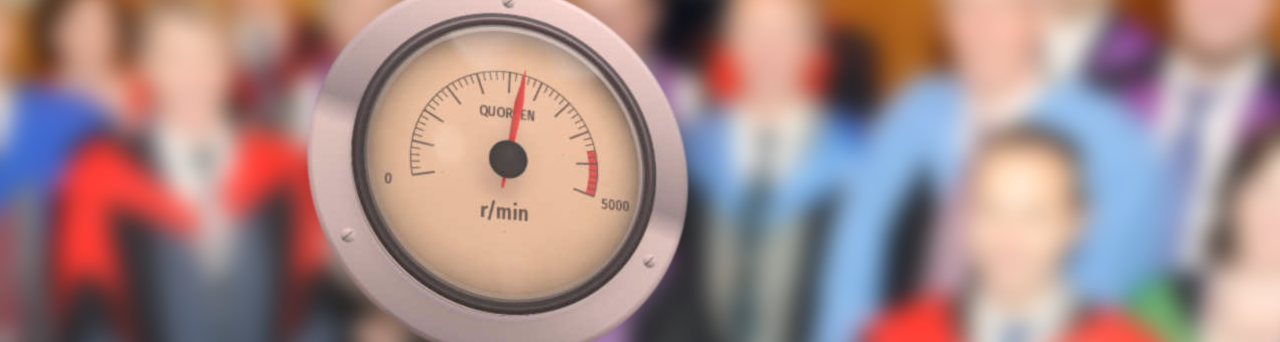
2700 rpm
